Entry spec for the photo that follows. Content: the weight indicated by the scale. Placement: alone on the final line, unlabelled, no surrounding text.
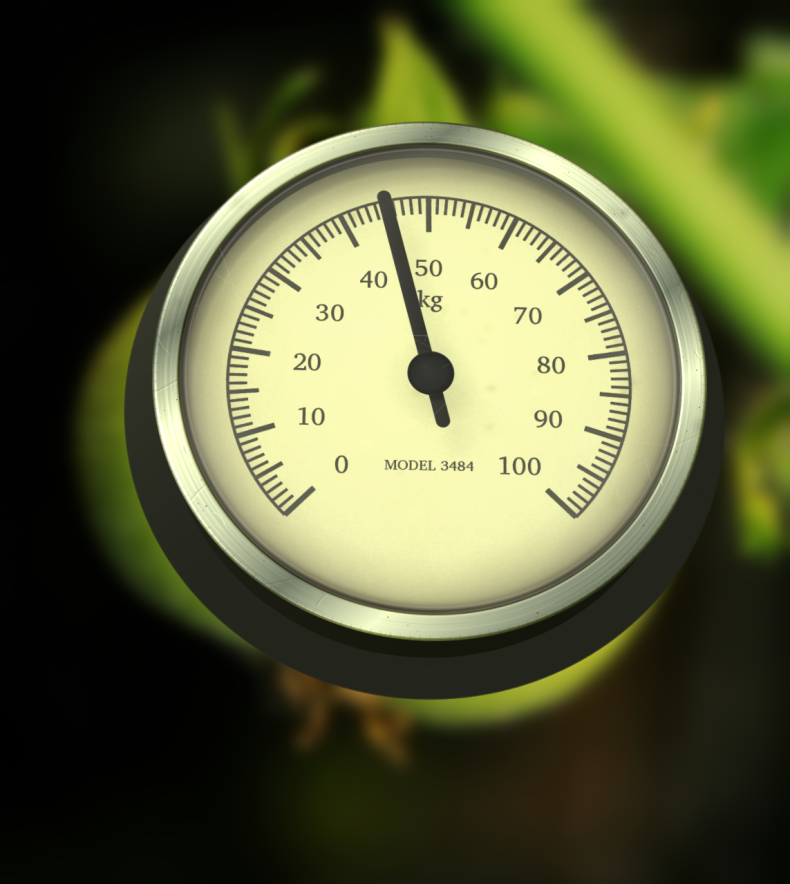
45 kg
